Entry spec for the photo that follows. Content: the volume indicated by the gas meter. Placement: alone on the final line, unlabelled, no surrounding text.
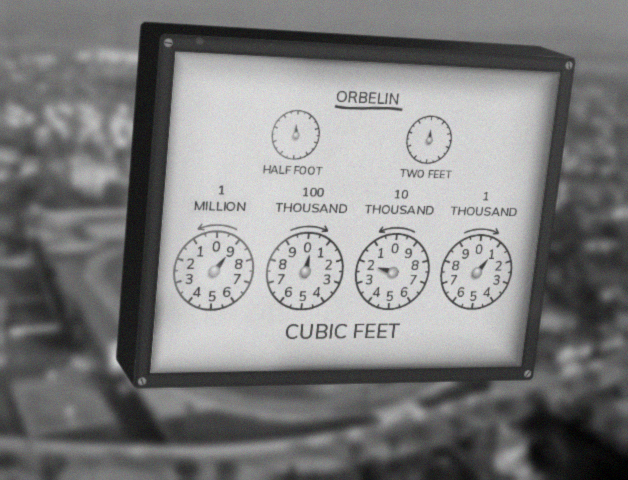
902100 ft³
